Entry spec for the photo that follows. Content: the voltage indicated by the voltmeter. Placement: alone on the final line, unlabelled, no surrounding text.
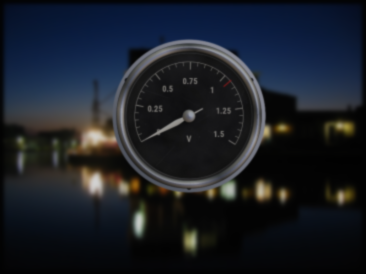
0 V
